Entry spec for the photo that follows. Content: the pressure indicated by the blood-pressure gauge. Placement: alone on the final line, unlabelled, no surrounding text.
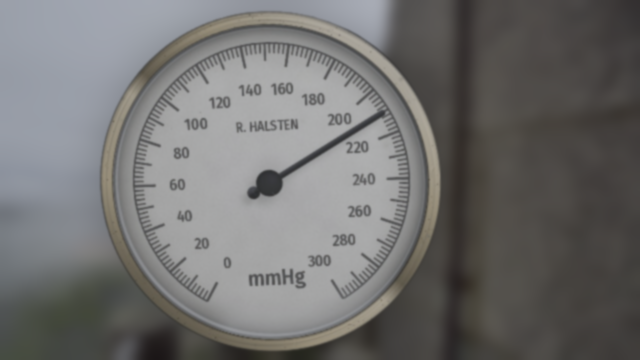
210 mmHg
